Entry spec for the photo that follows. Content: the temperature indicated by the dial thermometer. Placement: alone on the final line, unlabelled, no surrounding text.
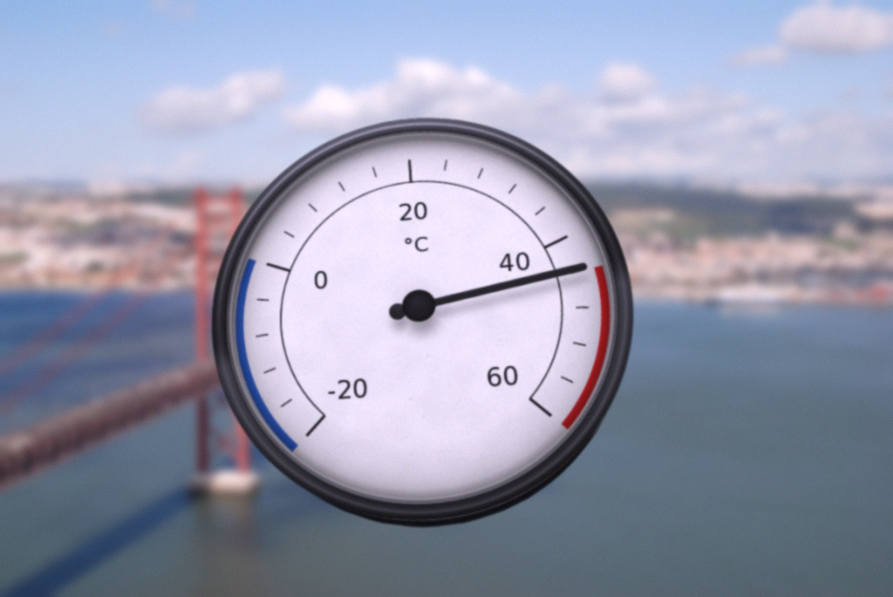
44 °C
